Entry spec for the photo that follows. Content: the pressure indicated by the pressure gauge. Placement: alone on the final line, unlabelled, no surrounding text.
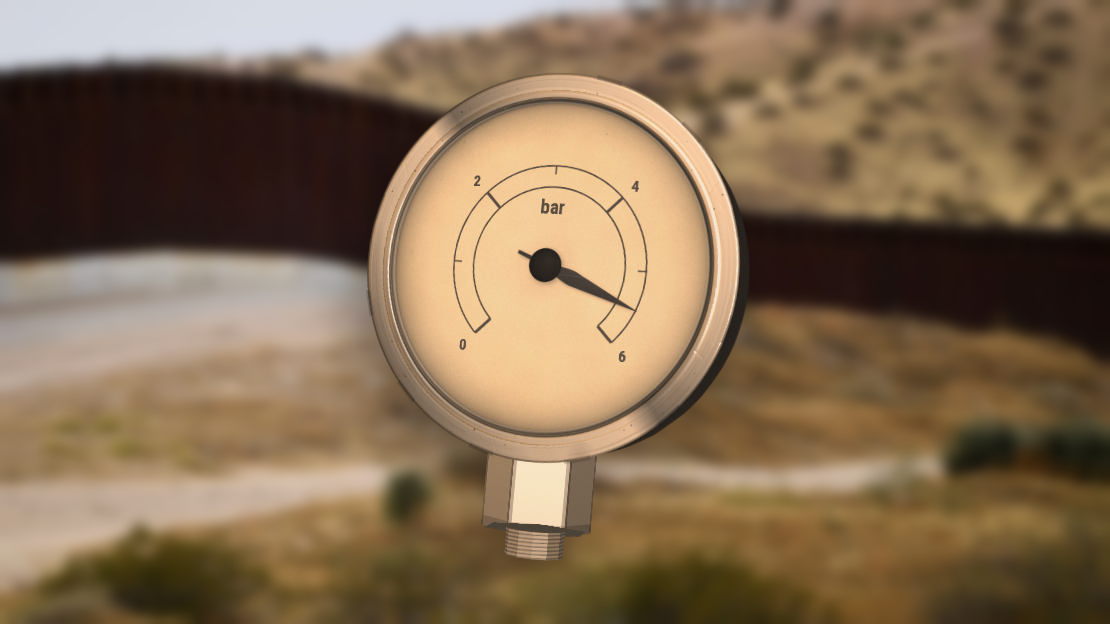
5.5 bar
